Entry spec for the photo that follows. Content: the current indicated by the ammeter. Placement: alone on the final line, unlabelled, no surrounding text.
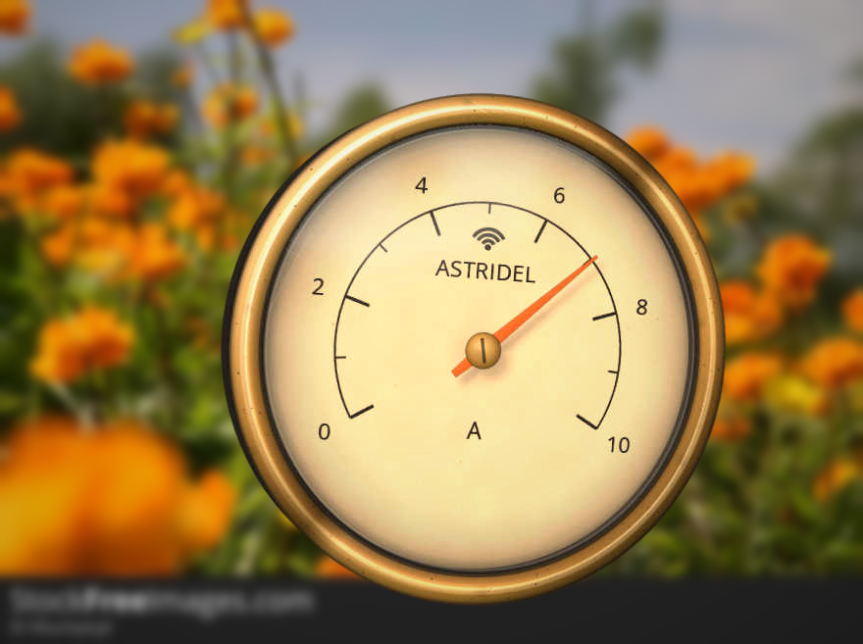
7 A
